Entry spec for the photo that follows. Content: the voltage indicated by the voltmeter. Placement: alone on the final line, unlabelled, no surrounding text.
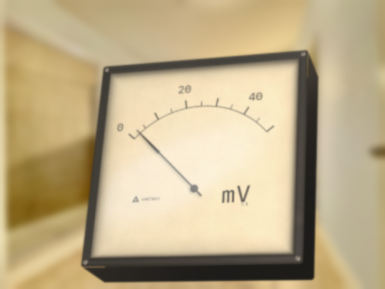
2.5 mV
